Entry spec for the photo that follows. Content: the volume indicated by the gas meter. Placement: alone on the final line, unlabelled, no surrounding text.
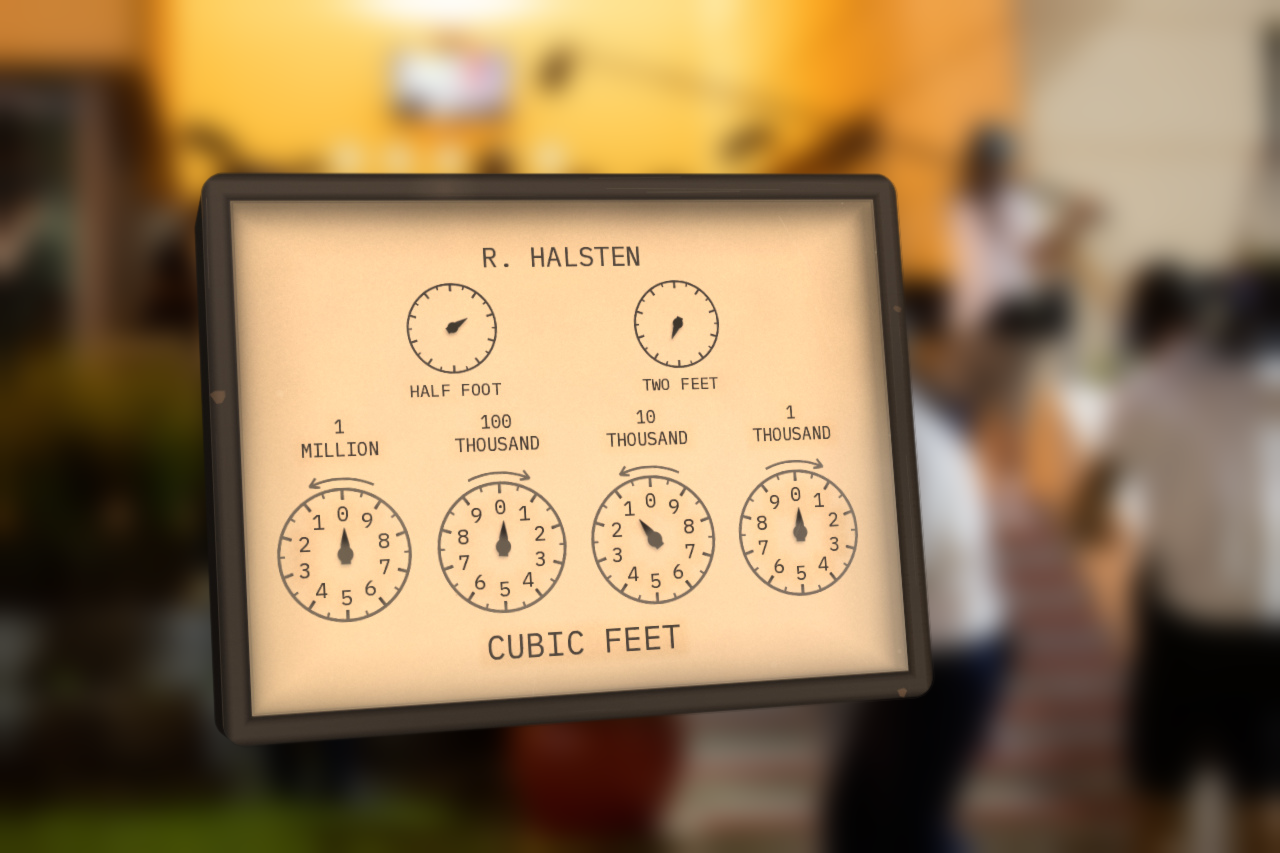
1000 ft³
